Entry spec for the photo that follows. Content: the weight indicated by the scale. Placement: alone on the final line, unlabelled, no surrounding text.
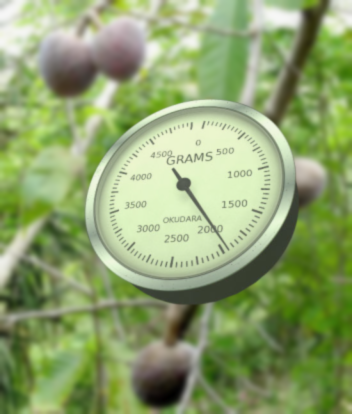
1950 g
